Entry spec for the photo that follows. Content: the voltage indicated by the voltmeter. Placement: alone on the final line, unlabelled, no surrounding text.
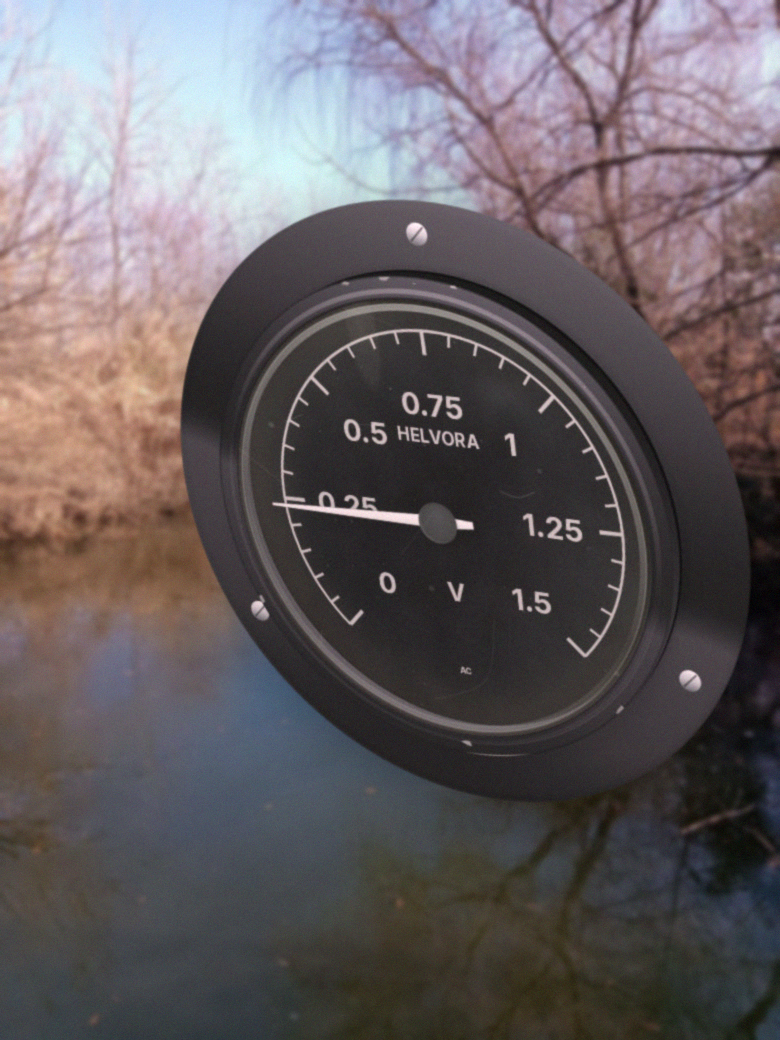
0.25 V
